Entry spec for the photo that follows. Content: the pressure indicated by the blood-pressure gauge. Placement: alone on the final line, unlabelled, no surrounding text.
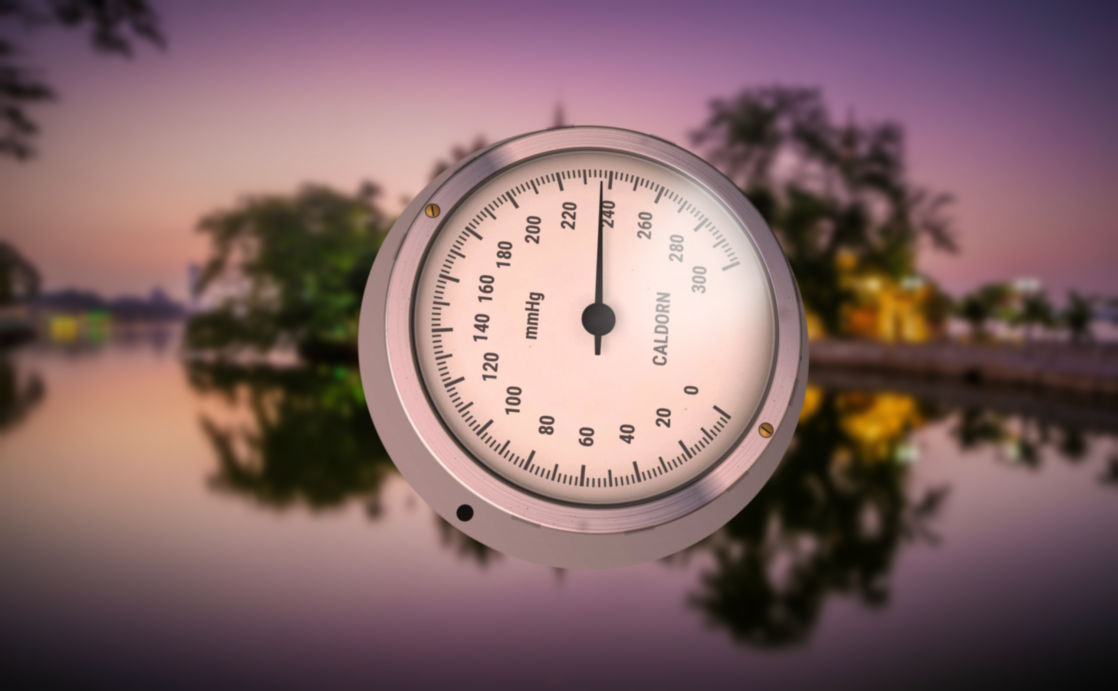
236 mmHg
